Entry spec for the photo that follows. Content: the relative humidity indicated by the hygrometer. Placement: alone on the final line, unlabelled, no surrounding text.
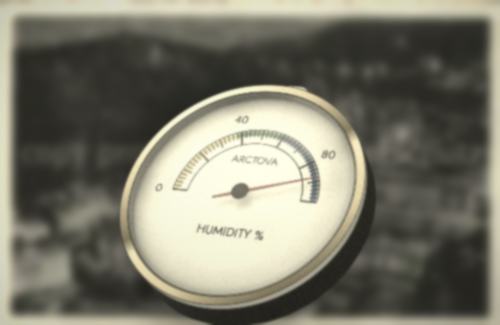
90 %
